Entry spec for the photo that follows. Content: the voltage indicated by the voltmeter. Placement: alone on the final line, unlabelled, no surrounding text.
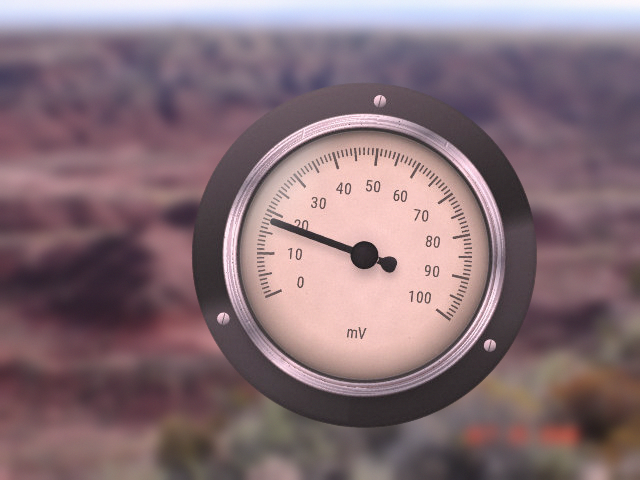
18 mV
